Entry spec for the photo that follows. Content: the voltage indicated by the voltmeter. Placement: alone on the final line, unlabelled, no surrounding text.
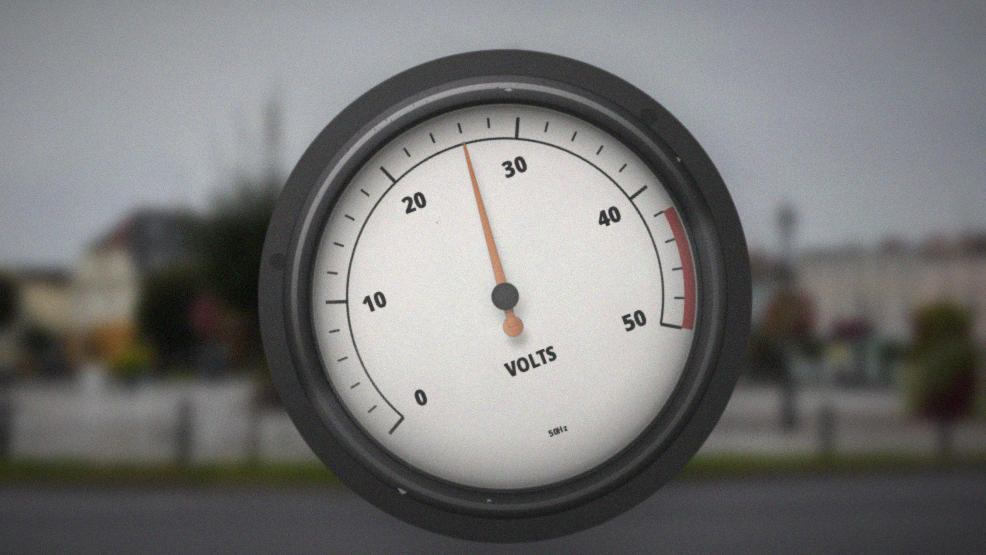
26 V
